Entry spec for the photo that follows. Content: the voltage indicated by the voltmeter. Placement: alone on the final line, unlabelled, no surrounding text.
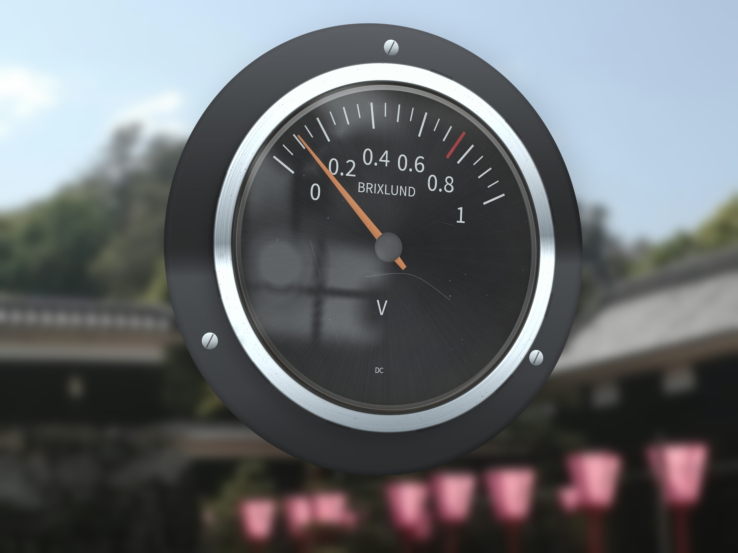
0.1 V
